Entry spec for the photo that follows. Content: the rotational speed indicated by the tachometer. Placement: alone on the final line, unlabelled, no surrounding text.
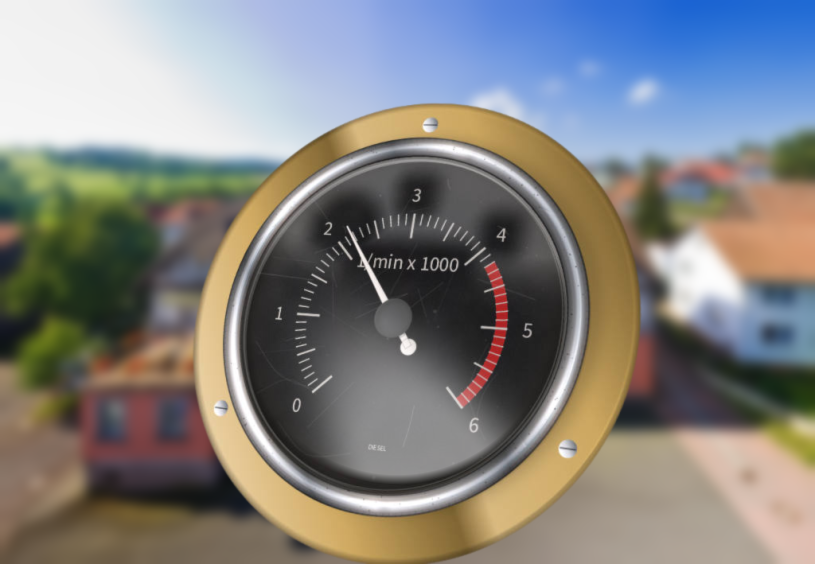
2200 rpm
